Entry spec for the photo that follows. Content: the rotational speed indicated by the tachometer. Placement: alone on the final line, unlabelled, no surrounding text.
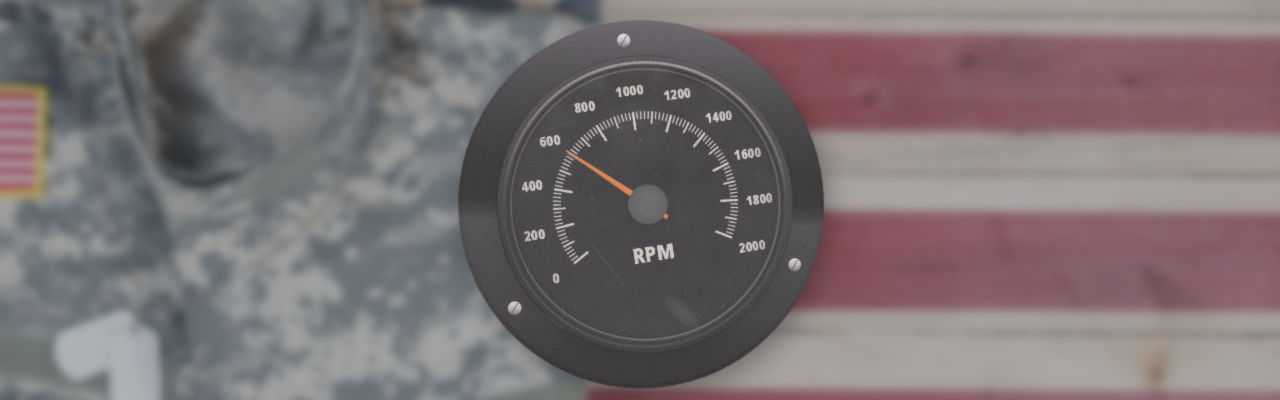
600 rpm
